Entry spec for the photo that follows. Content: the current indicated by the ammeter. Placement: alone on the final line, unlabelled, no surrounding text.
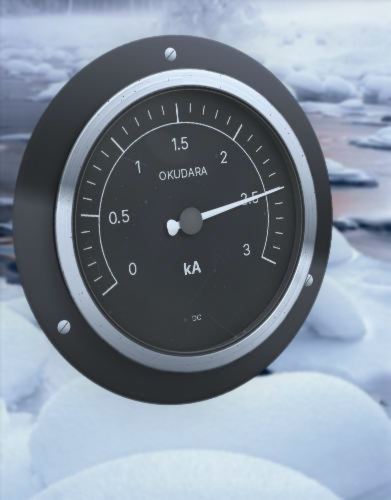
2.5 kA
